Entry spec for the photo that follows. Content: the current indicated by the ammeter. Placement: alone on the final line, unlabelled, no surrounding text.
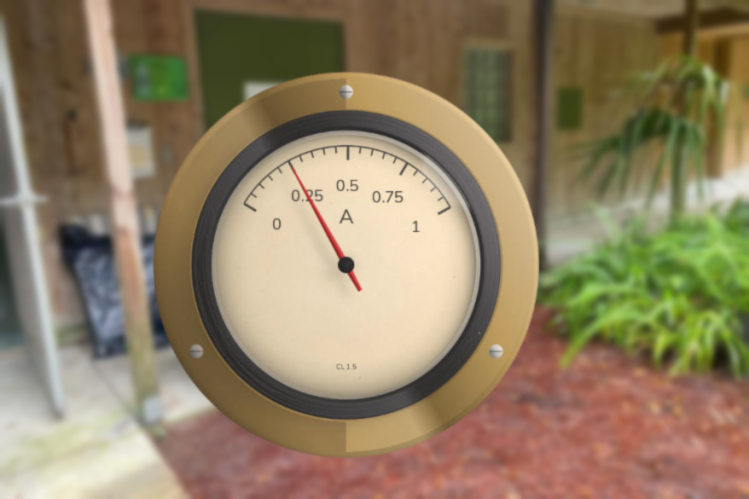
0.25 A
